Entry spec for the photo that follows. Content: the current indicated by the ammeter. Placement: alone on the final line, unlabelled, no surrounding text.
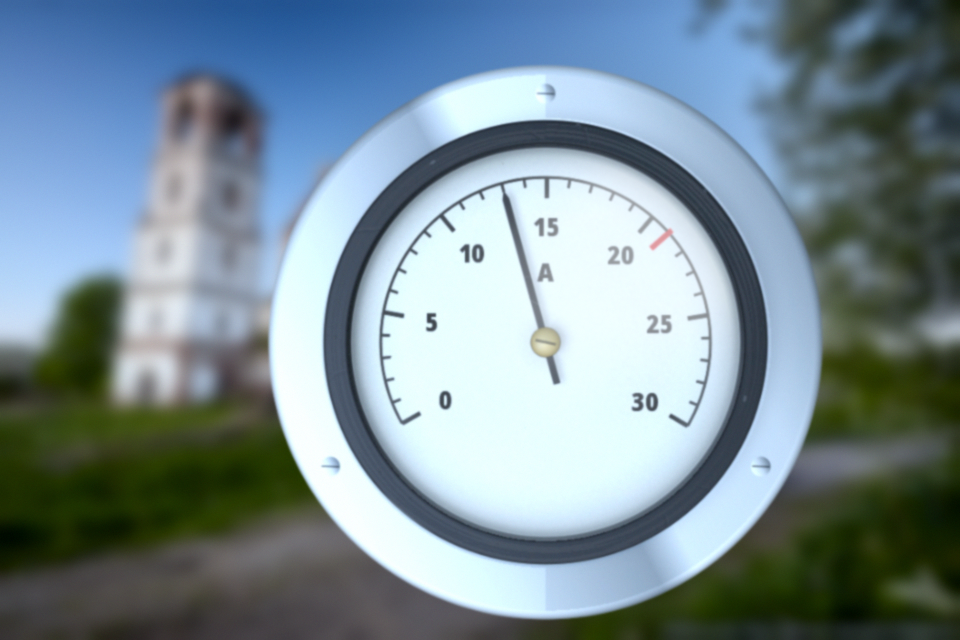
13 A
